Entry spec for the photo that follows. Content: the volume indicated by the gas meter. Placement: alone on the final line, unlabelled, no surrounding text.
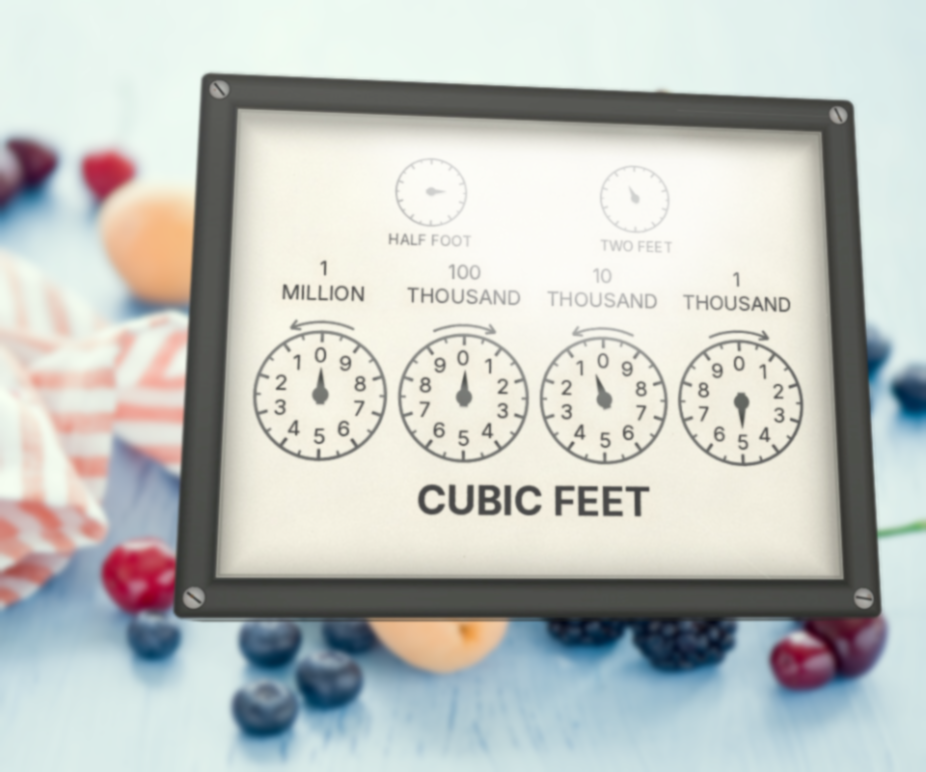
500 ft³
